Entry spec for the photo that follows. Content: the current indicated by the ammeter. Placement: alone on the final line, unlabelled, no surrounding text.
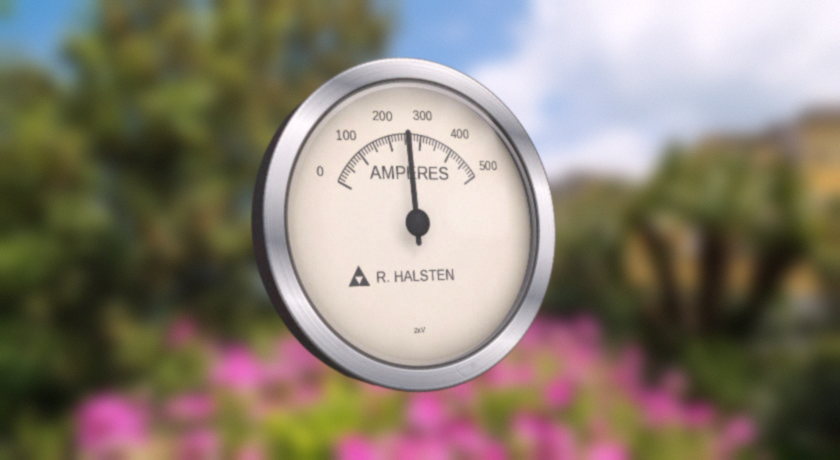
250 A
